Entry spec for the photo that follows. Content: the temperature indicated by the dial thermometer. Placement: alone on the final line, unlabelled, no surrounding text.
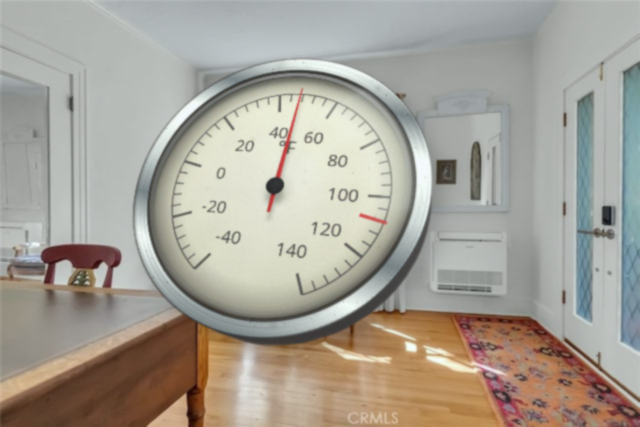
48 °F
